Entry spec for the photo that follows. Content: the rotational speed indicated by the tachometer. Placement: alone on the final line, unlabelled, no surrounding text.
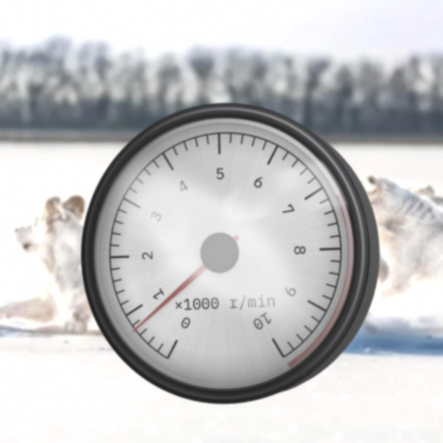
700 rpm
